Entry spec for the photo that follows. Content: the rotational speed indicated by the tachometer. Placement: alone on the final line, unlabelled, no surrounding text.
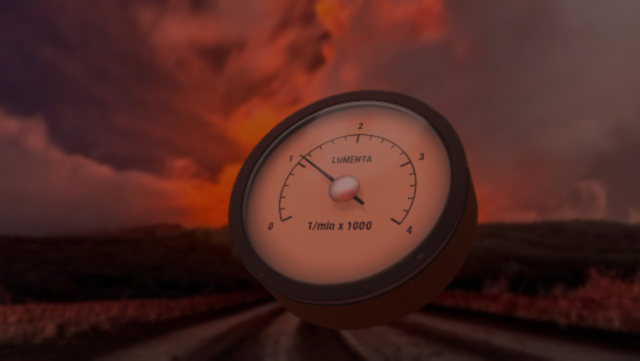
1100 rpm
